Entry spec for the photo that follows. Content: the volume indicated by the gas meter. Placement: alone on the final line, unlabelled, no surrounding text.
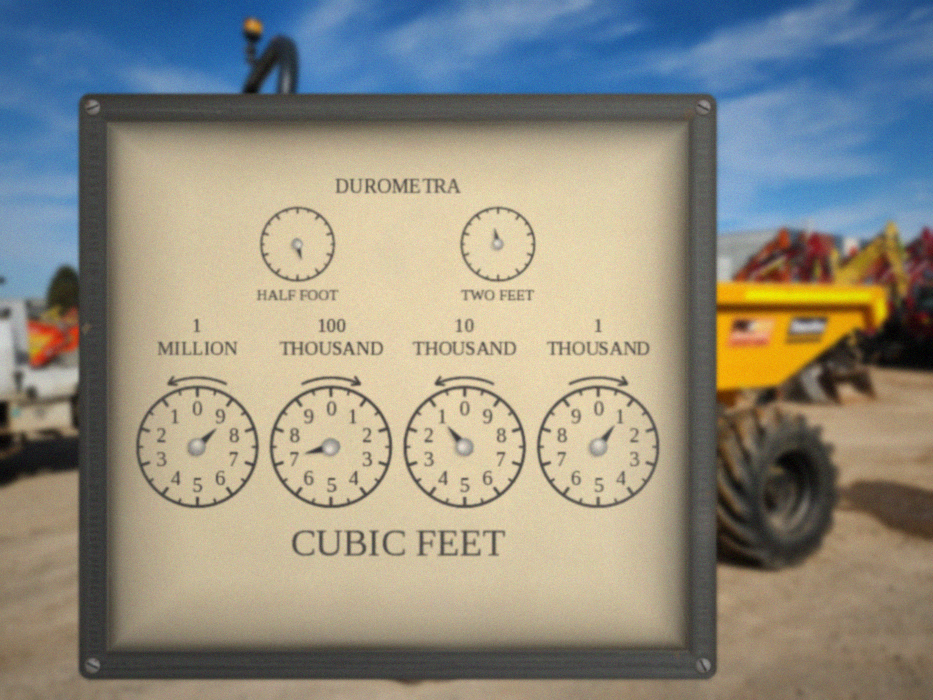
871100 ft³
